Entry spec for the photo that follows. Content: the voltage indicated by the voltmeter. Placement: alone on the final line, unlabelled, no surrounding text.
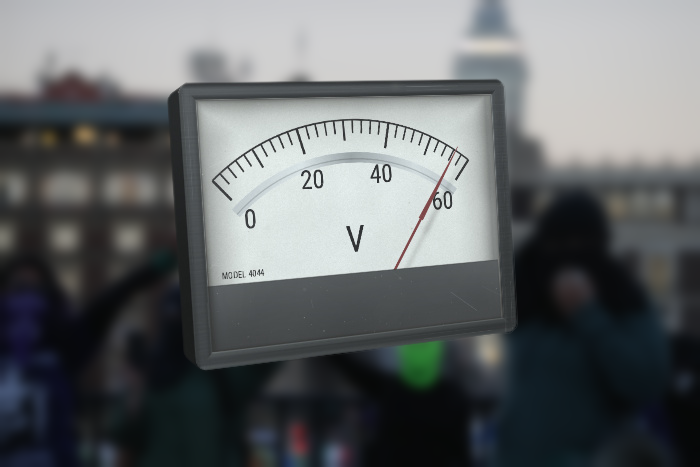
56 V
